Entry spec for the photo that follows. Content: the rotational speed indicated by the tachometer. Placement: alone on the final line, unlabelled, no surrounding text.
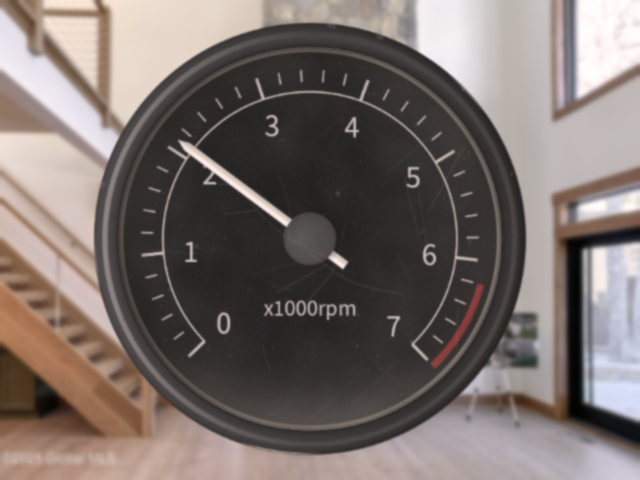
2100 rpm
